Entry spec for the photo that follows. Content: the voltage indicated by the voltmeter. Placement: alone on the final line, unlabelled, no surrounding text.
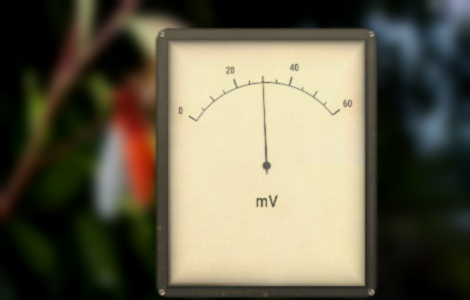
30 mV
